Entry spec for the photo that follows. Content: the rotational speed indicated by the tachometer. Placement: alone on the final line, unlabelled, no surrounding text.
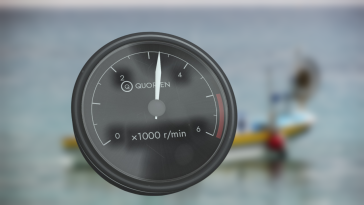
3250 rpm
